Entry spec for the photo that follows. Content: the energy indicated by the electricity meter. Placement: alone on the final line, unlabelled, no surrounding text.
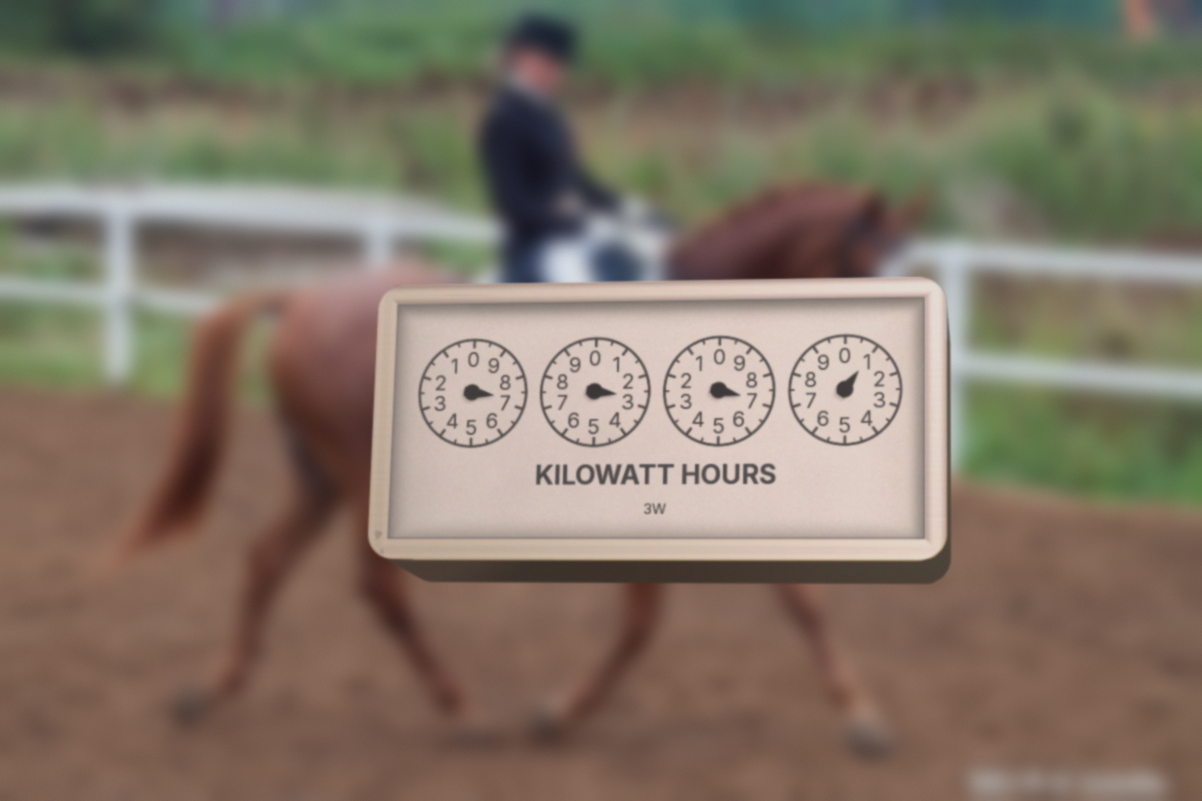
7271 kWh
